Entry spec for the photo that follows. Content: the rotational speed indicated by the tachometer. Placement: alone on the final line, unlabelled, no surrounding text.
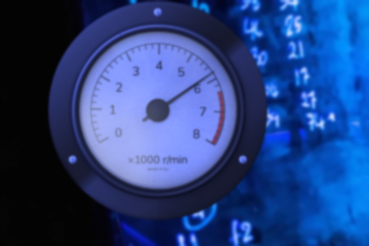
5800 rpm
